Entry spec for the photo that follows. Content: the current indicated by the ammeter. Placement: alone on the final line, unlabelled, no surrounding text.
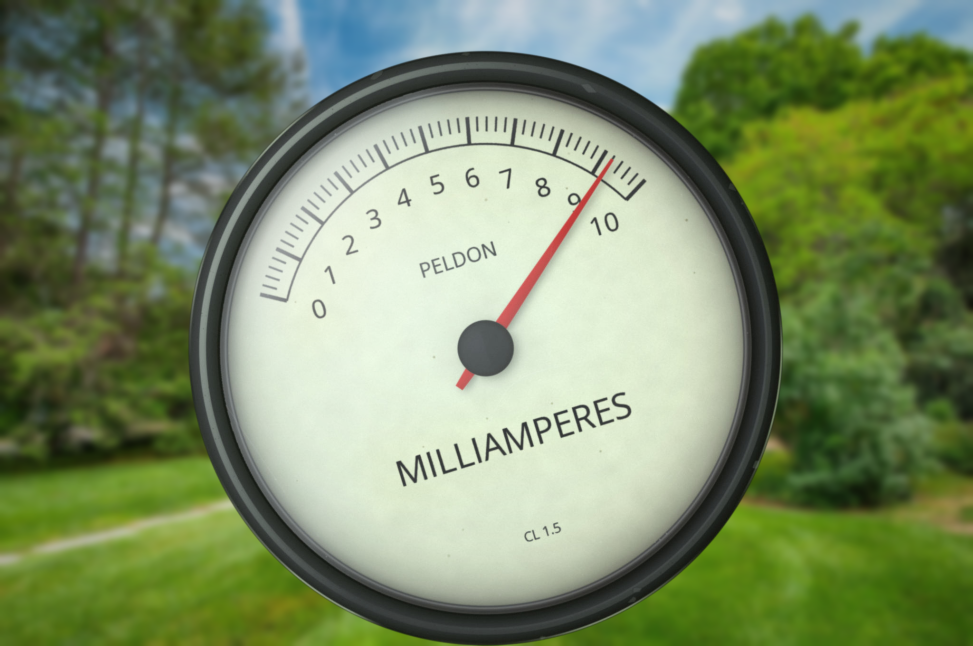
9.2 mA
